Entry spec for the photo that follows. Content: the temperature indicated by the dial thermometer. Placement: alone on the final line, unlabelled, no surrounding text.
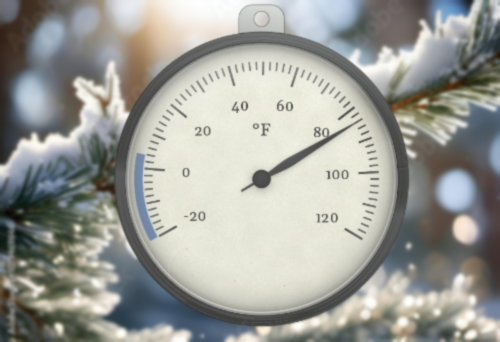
84 °F
